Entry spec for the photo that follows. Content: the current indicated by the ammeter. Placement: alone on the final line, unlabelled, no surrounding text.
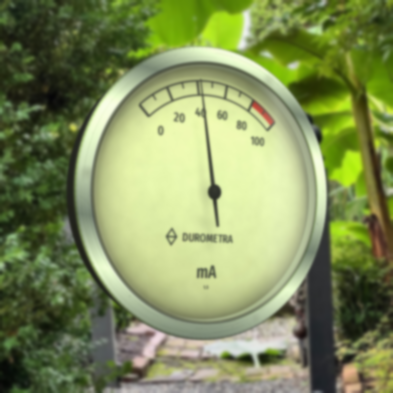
40 mA
